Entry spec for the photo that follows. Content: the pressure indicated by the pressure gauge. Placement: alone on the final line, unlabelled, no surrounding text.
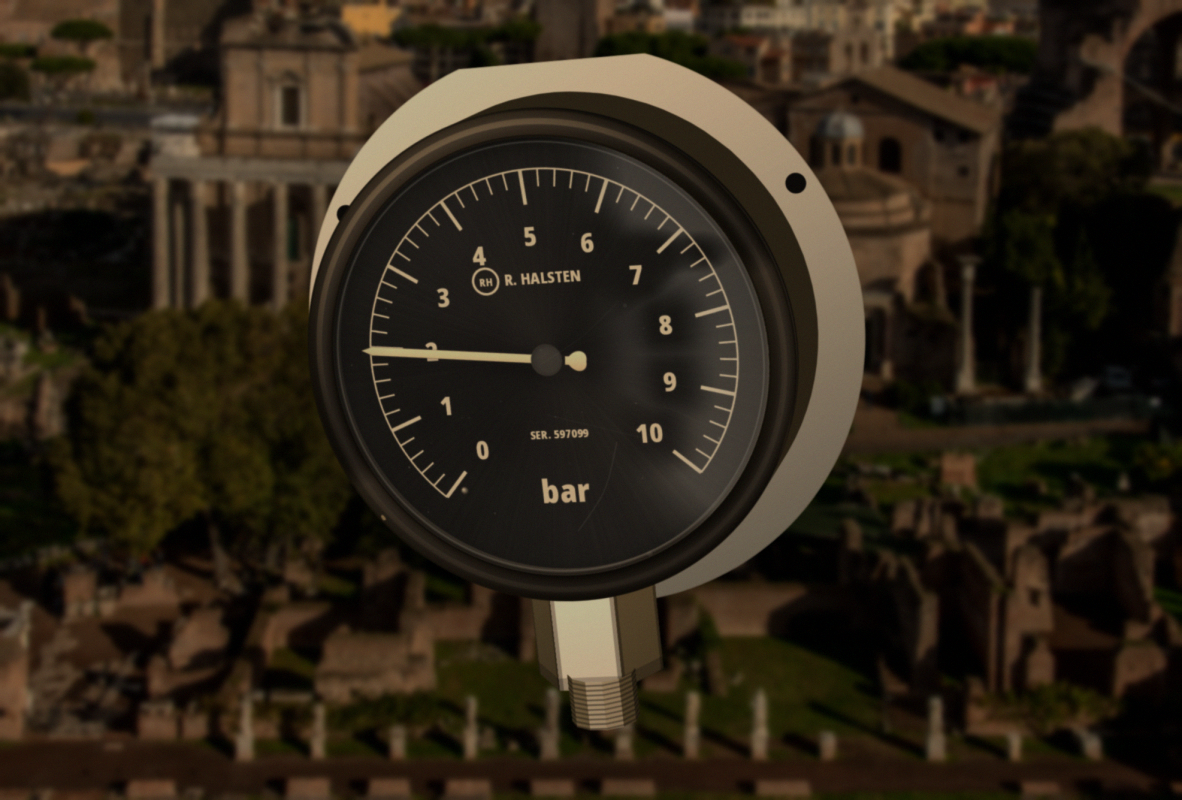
2 bar
